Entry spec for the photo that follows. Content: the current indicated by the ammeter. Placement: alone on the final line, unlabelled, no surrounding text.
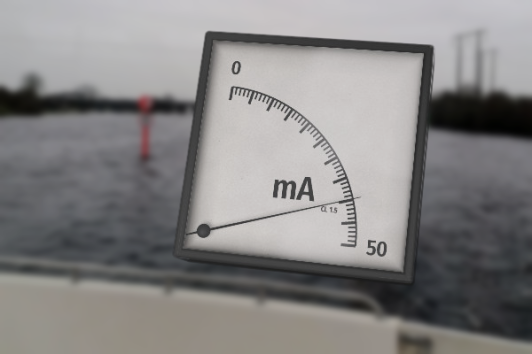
40 mA
